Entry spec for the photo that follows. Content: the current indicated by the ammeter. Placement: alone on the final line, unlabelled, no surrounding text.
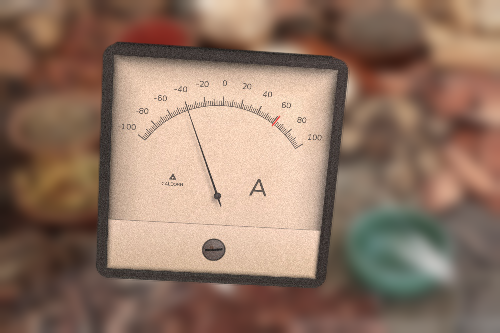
-40 A
